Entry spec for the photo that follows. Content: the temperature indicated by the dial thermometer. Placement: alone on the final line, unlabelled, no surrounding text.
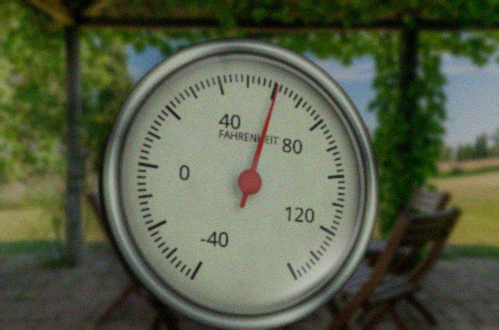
60 °F
